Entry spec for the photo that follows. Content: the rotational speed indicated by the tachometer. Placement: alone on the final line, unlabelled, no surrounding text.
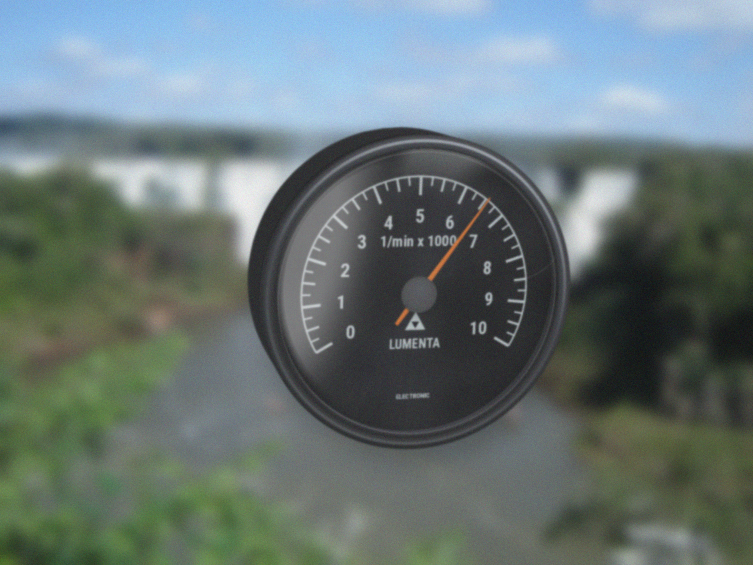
6500 rpm
